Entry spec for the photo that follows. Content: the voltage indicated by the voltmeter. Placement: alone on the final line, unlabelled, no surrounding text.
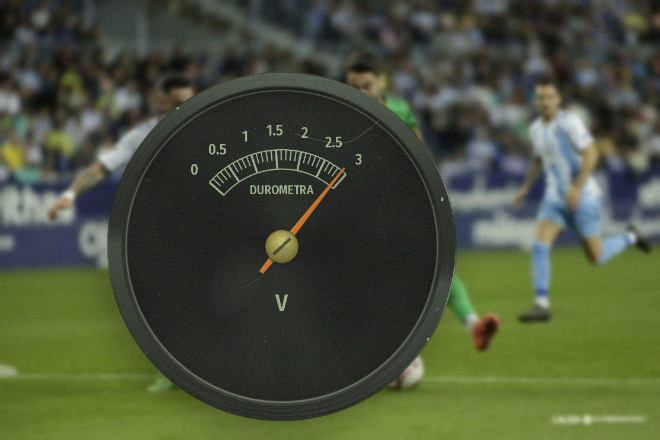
2.9 V
